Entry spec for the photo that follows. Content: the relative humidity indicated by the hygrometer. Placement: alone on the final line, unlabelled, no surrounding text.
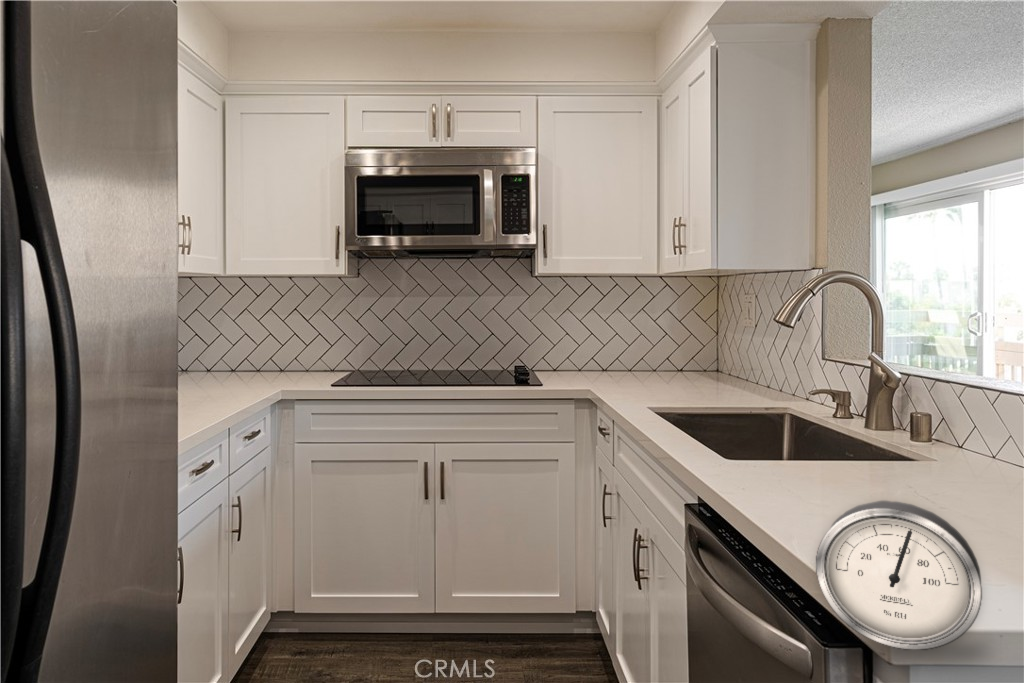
60 %
